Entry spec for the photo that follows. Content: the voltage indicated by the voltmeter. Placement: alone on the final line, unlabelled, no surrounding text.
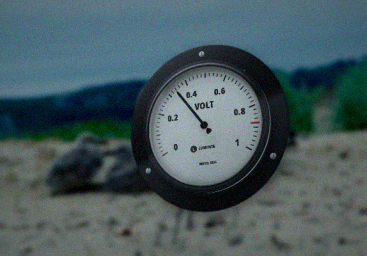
0.34 V
